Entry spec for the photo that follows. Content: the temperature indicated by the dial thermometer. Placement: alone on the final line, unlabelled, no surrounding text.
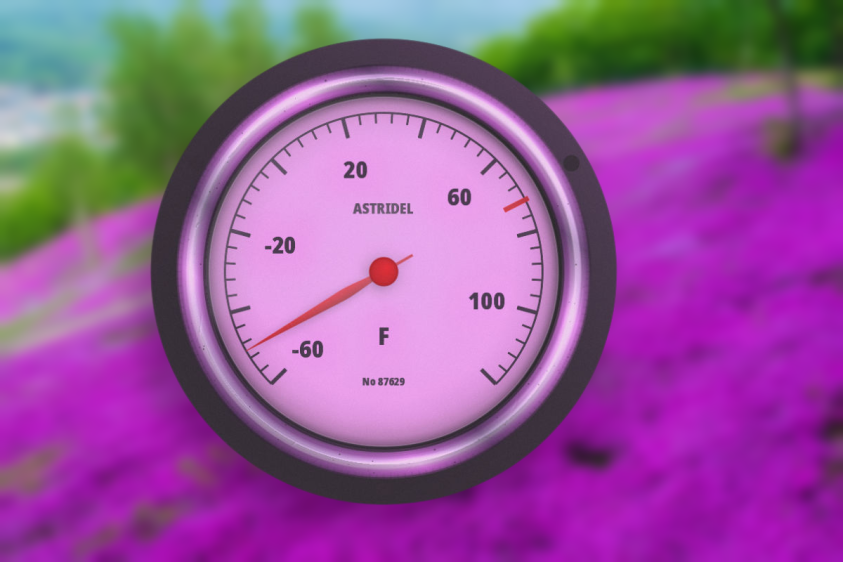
-50 °F
